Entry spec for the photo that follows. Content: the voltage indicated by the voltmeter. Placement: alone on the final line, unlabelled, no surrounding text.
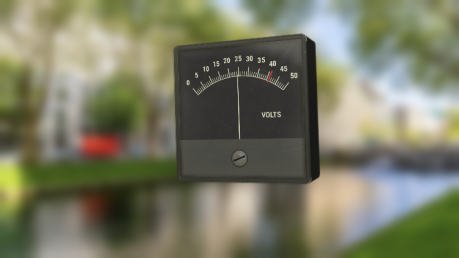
25 V
